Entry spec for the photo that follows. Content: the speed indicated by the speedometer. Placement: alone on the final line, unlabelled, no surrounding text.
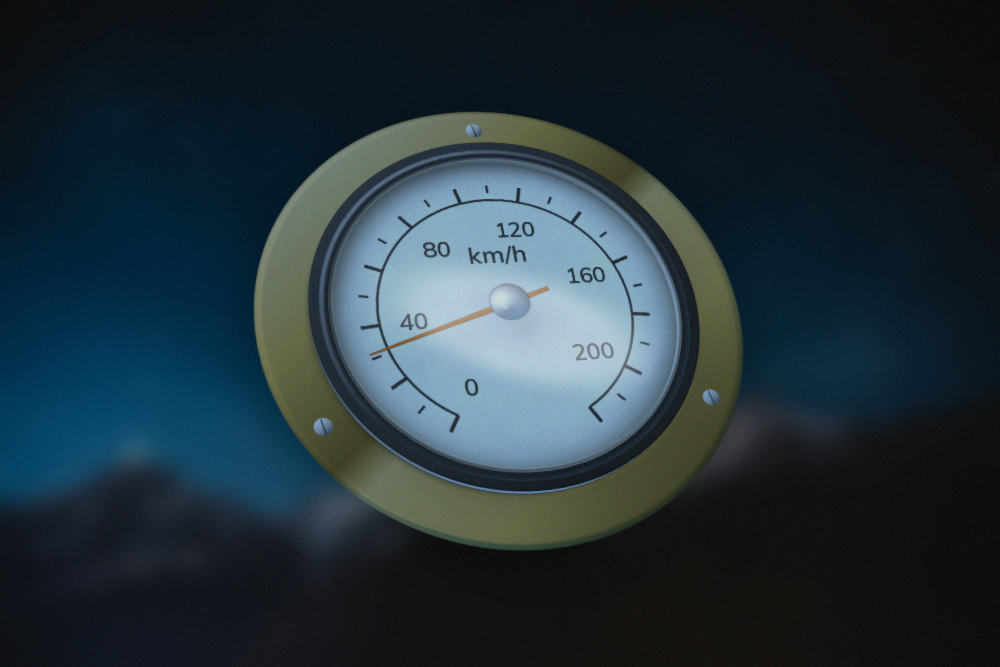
30 km/h
